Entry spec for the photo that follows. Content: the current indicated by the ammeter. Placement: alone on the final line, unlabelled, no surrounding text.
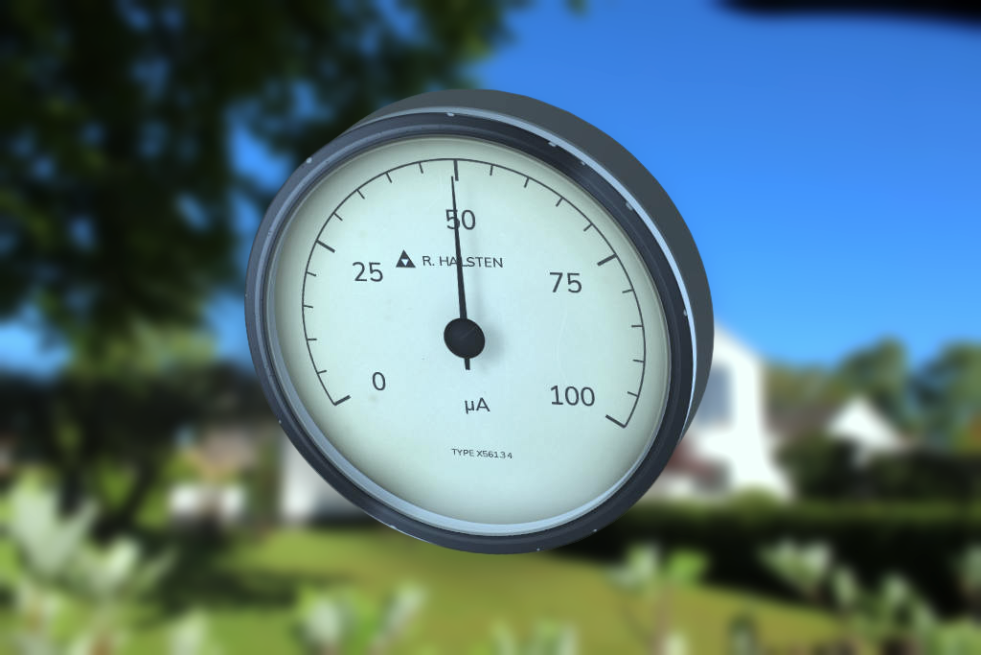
50 µA
